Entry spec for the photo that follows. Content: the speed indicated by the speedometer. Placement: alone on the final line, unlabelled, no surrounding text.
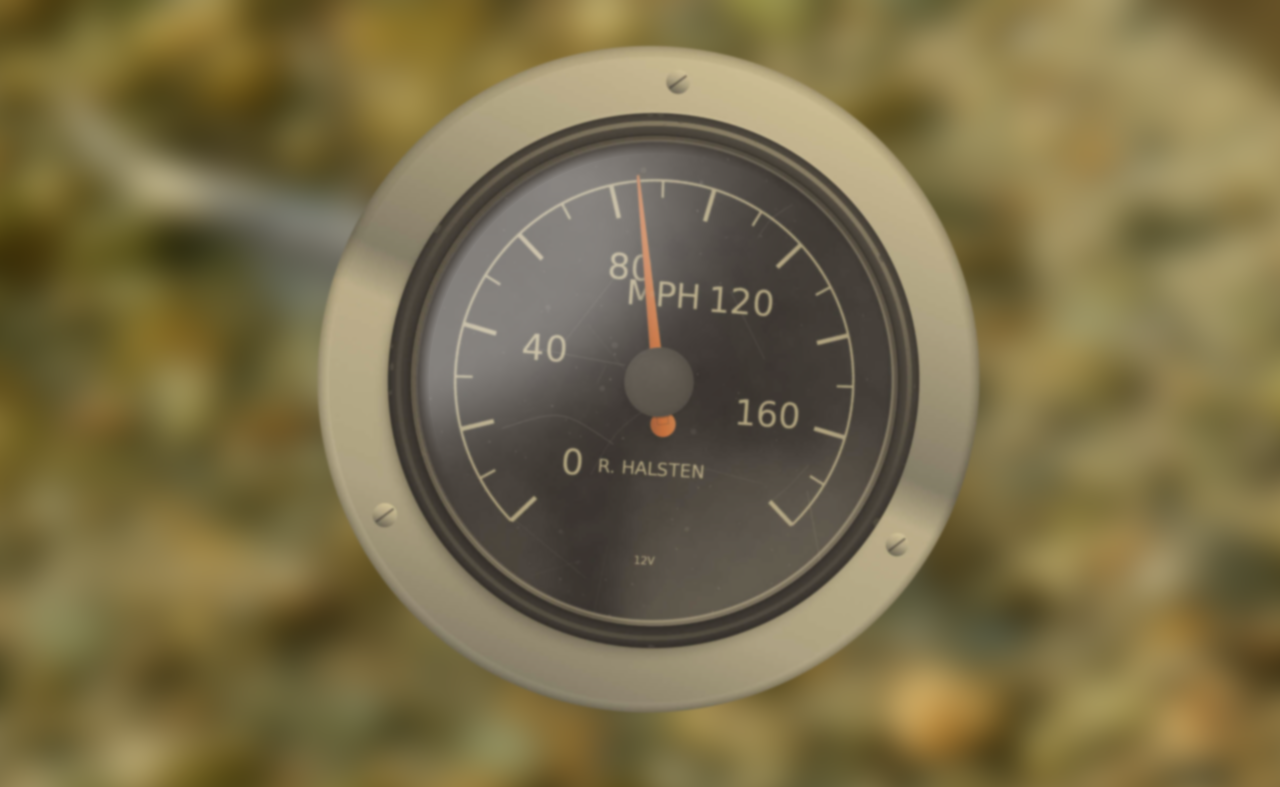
85 mph
